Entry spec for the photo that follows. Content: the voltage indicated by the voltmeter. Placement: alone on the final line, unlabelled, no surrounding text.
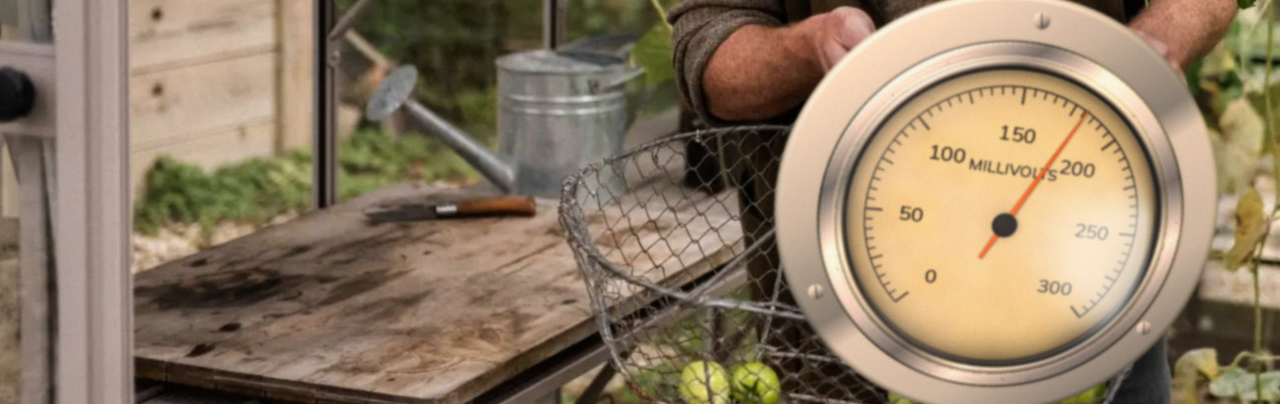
180 mV
